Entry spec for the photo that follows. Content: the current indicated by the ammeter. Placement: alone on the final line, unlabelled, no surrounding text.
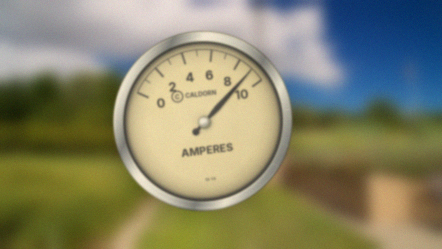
9 A
